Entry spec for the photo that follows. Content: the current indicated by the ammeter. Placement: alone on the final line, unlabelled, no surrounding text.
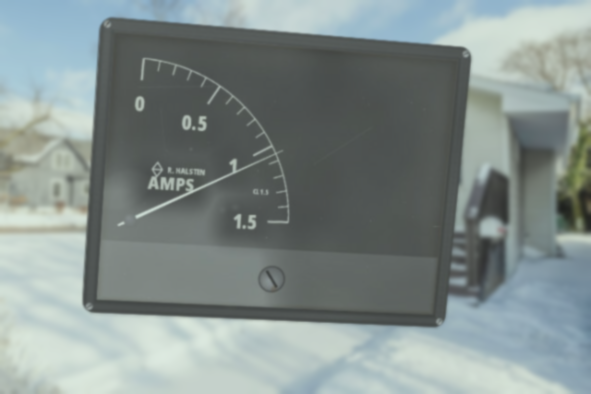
1.05 A
